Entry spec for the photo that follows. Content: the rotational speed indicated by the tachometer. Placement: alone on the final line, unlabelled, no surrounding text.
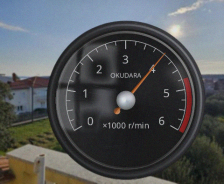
4000 rpm
